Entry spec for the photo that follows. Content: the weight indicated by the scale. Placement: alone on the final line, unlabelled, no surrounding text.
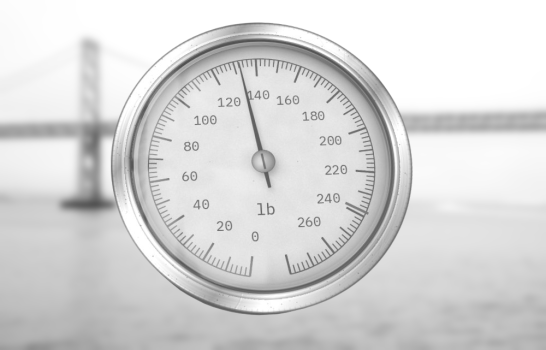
132 lb
